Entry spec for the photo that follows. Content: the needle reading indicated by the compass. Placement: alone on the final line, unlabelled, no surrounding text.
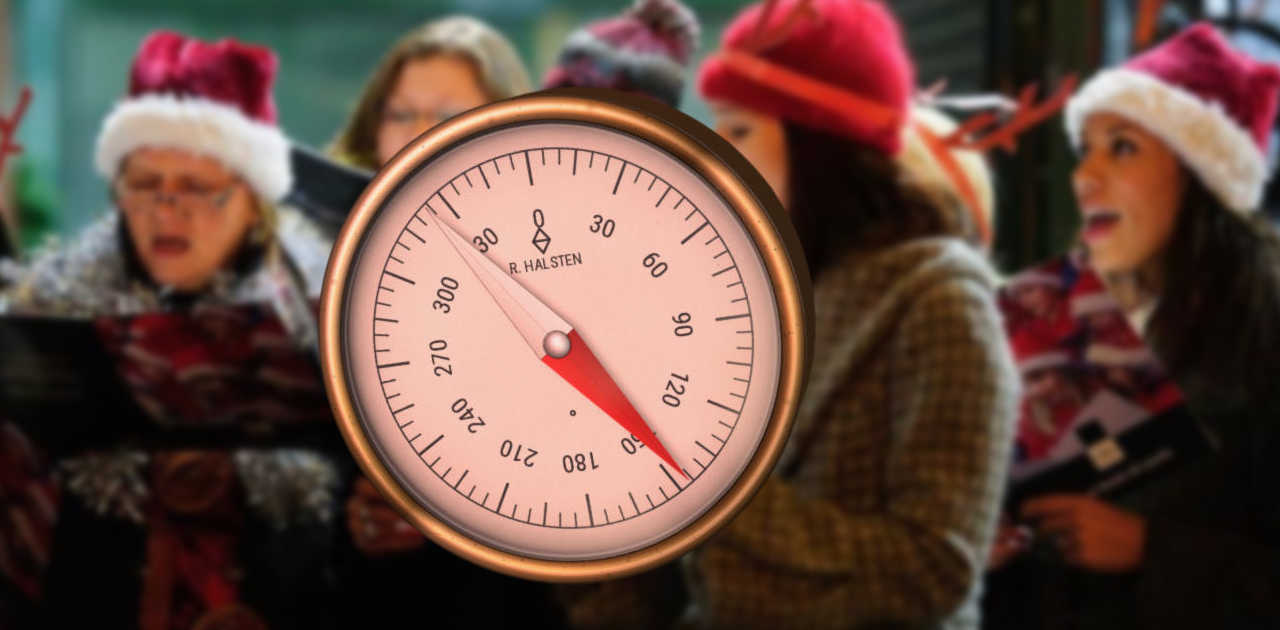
145 °
